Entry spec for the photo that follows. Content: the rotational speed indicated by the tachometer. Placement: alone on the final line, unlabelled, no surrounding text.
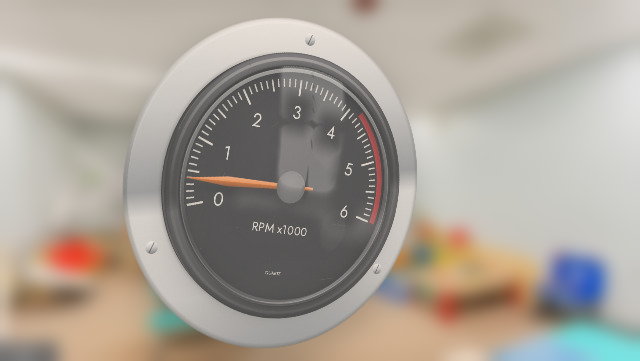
400 rpm
